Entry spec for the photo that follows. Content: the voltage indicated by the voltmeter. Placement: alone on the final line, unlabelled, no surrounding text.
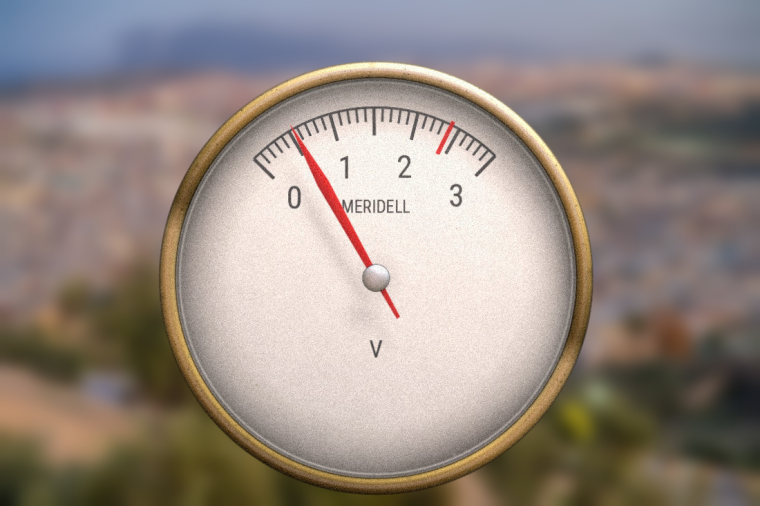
0.55 V
